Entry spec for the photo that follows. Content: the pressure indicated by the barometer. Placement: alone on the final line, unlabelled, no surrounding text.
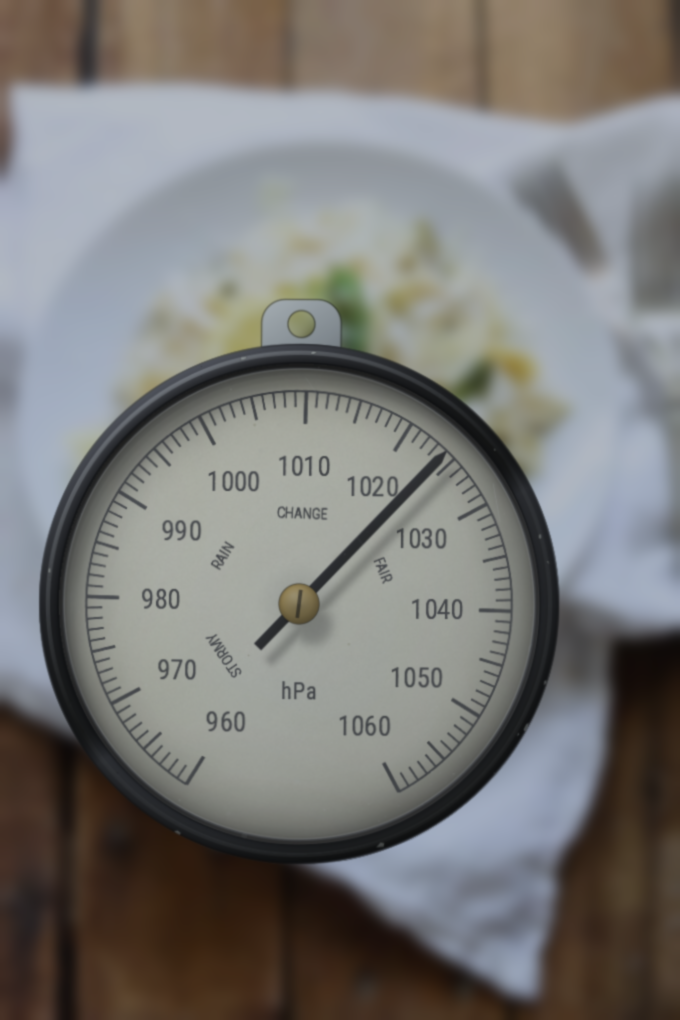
1024 hPa
